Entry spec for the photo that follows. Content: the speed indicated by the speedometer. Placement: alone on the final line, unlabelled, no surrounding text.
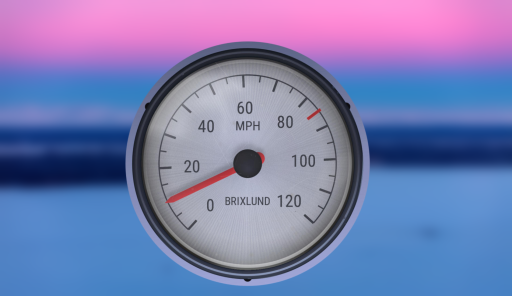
10 mph
